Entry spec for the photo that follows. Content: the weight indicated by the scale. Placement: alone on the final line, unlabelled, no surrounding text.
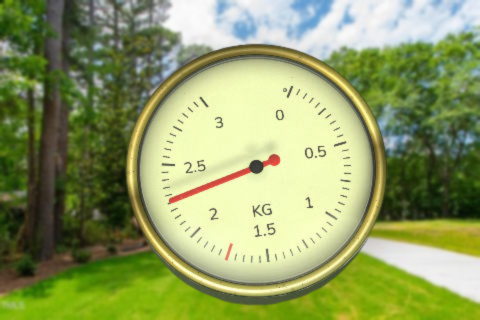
2.25 kg
